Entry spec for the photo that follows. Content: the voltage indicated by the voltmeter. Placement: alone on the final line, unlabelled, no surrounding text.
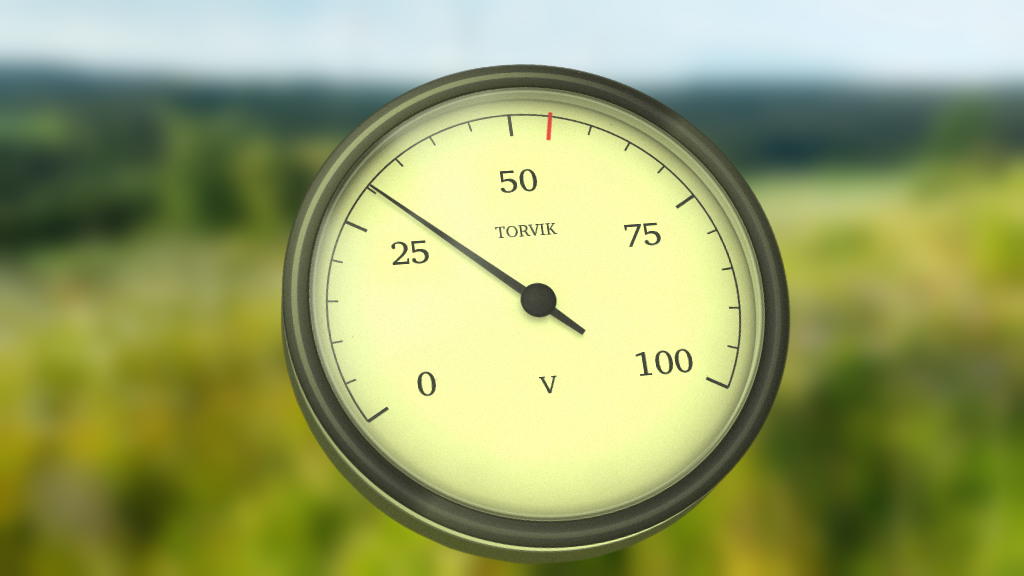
30 V
